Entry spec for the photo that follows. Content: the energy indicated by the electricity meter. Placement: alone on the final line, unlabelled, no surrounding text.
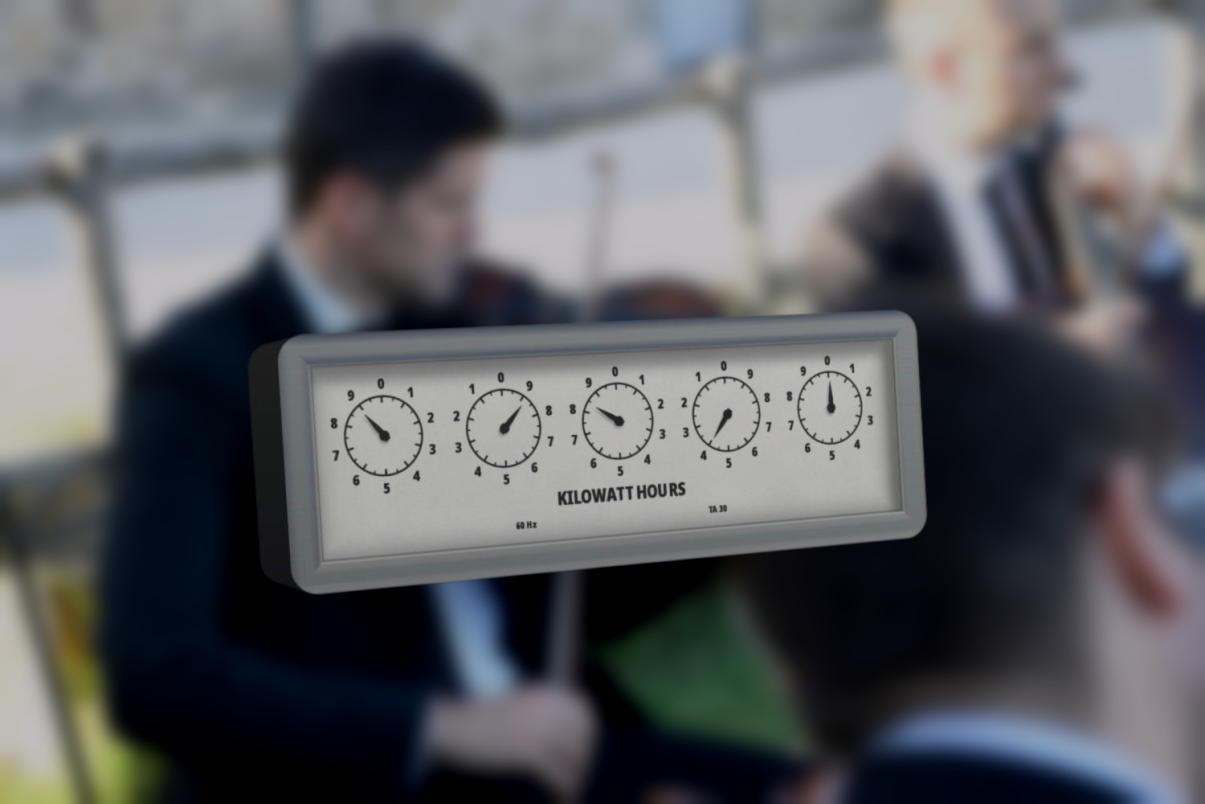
88840 kWh
